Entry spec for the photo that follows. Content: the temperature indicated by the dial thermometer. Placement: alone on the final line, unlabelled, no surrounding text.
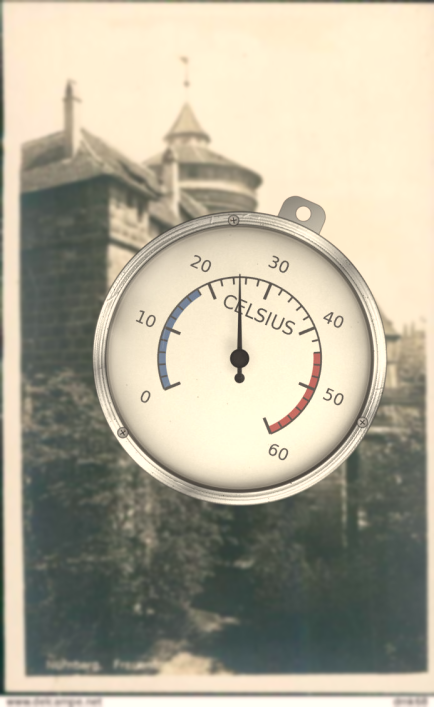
25 °C
